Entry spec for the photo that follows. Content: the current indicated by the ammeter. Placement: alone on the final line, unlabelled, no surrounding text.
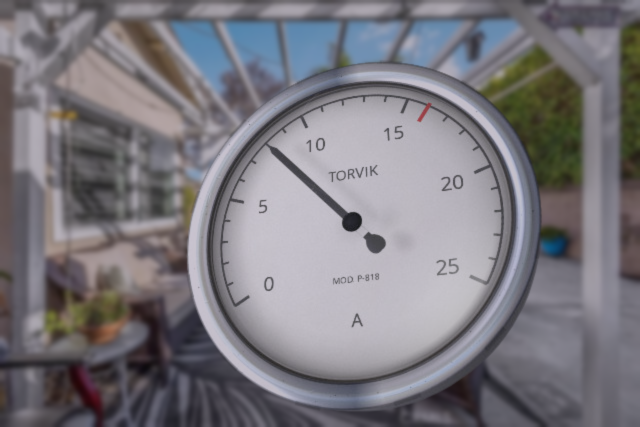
8 A
